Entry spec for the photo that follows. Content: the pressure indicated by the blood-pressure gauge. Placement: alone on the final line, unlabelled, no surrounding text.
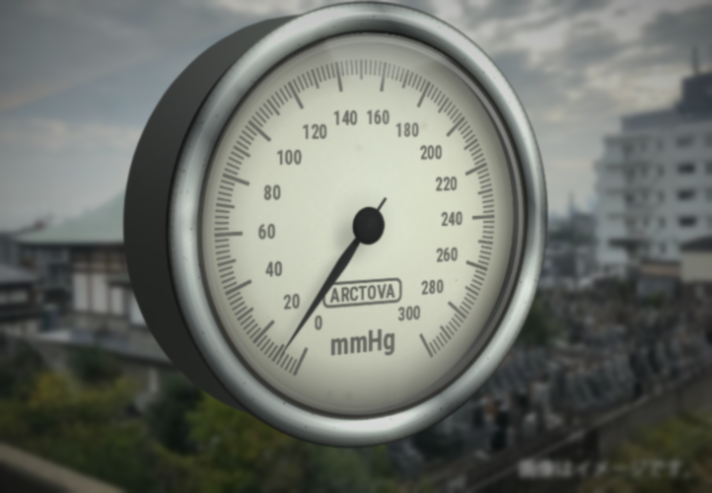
10 mmHg
